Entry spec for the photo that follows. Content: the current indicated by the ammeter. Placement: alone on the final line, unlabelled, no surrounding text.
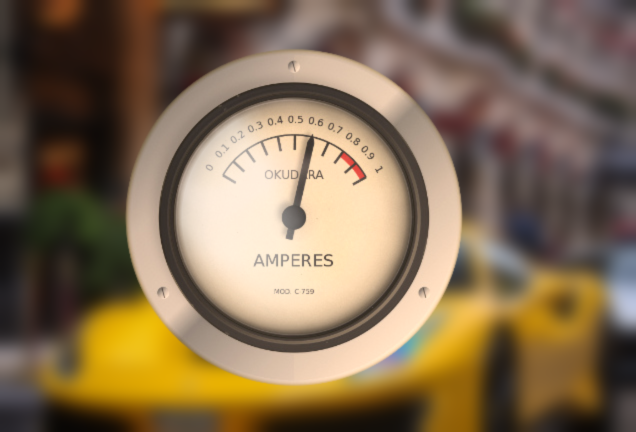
0.6 A
